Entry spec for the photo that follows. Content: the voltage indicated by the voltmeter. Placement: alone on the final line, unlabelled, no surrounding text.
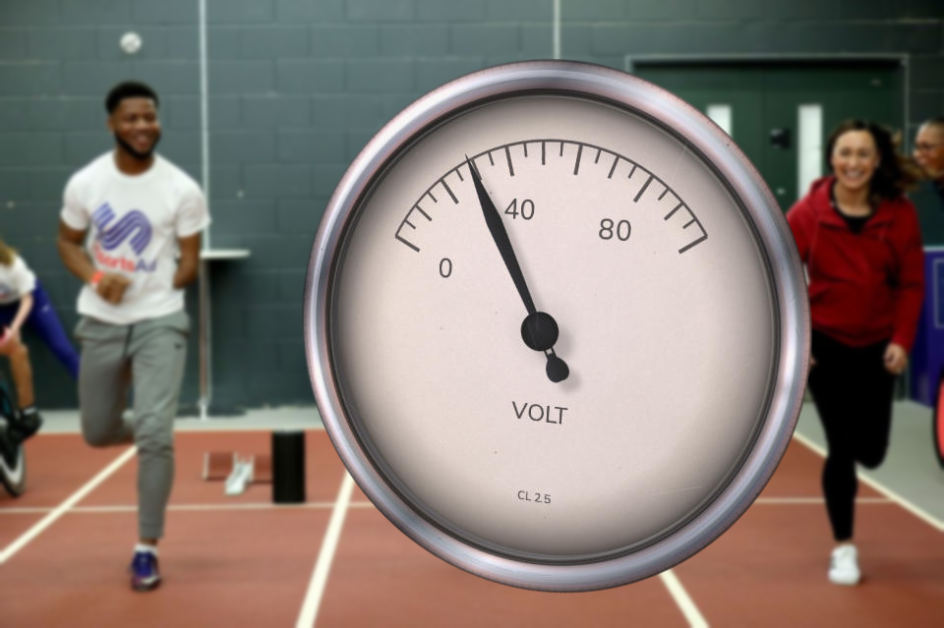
30 V
